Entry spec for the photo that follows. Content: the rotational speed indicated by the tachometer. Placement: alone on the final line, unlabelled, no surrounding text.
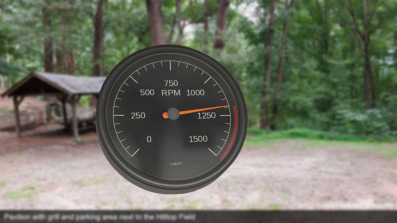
1200 rpm
